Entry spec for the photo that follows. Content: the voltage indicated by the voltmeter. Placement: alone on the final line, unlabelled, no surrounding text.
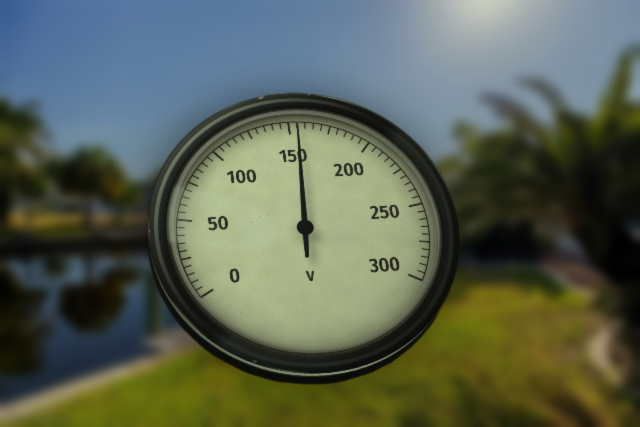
155 V
